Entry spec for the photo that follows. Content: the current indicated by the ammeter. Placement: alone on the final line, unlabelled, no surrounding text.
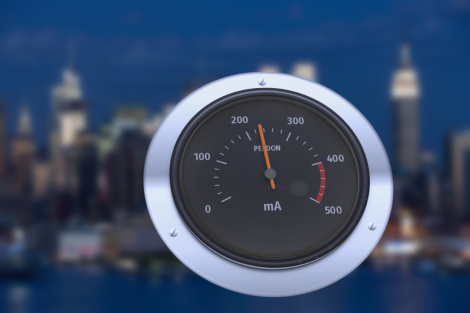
230 mA
